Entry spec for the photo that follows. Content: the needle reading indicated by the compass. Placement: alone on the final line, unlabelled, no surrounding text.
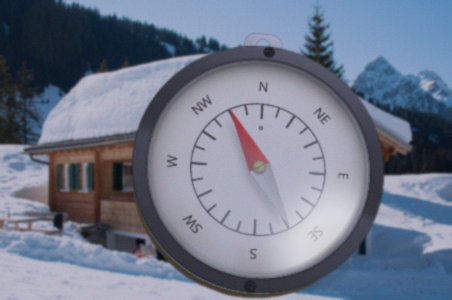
330 °
